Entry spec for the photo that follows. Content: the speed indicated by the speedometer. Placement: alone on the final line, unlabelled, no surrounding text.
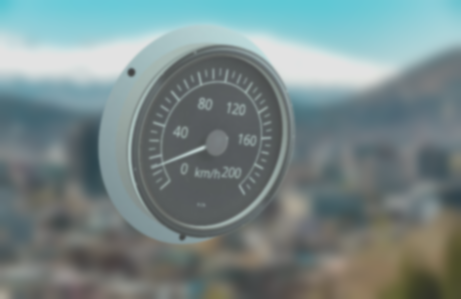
15 km/h
